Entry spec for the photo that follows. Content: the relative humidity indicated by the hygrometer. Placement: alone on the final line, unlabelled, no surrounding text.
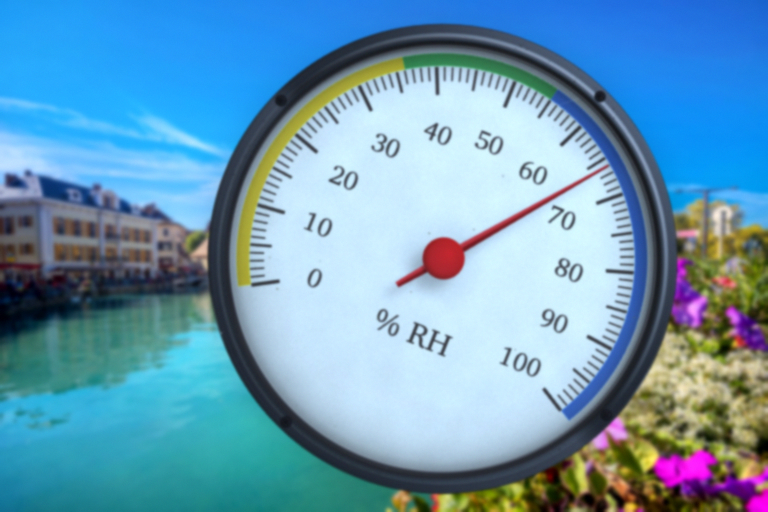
66 %
